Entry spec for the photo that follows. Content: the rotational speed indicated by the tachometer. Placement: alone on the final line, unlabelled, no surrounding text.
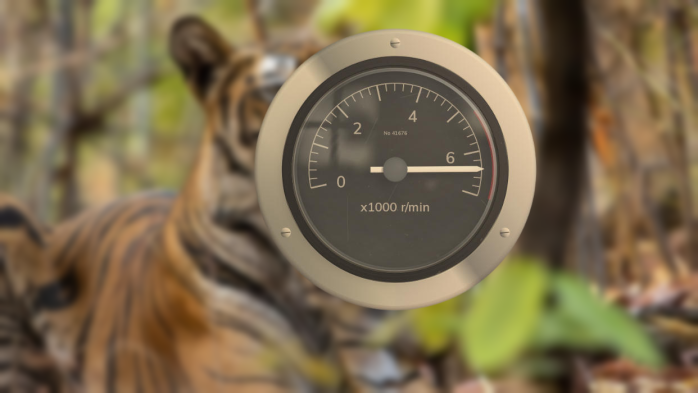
6400 rpm
